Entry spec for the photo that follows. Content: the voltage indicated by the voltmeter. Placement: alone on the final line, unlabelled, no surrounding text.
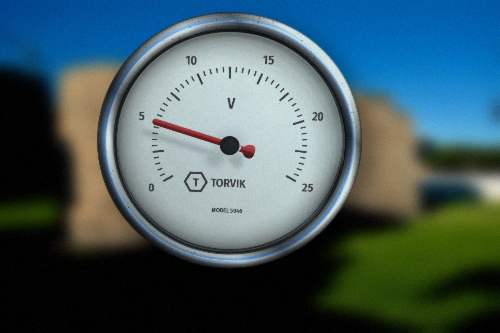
5 V
